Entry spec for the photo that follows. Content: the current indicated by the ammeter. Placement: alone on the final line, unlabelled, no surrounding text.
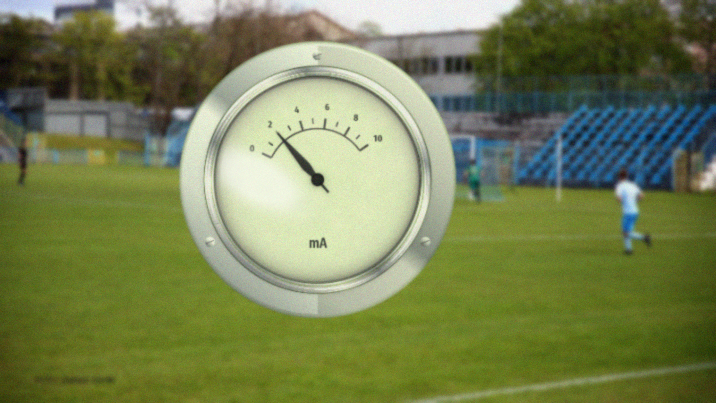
2 mA
